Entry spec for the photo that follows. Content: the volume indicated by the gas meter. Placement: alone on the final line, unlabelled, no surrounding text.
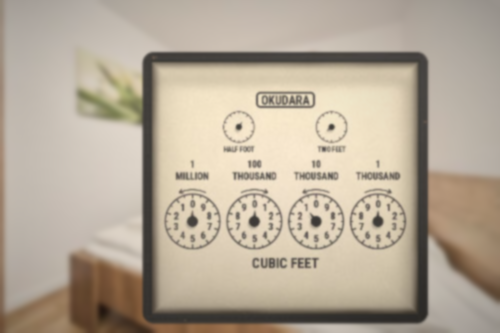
1000 ft³
